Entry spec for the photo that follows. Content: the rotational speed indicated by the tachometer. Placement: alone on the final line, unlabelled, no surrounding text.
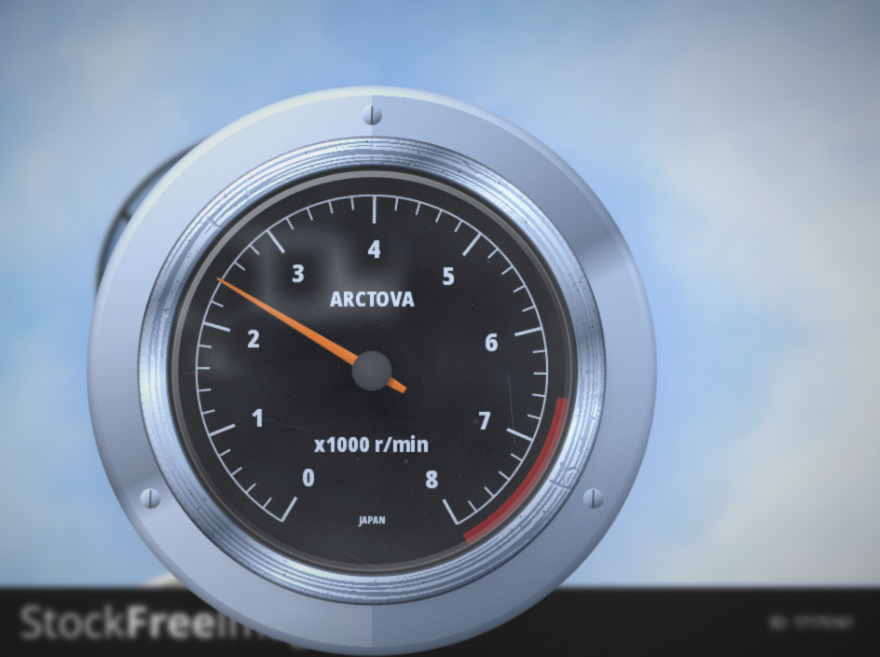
2400 rpm
